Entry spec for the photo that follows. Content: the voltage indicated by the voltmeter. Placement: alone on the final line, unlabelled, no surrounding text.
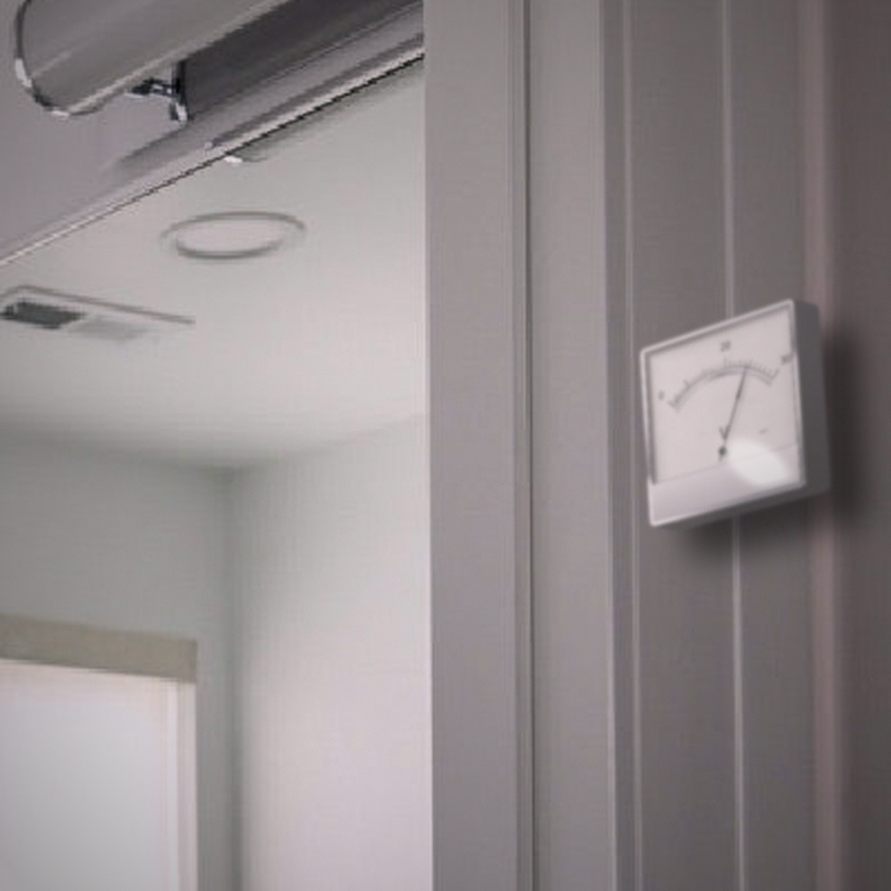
25 V
